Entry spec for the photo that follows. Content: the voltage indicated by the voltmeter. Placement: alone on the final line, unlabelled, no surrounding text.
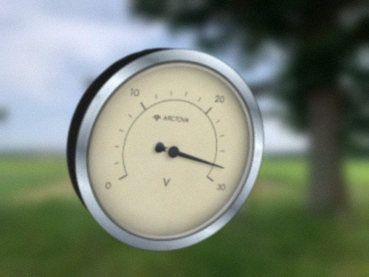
28 V
